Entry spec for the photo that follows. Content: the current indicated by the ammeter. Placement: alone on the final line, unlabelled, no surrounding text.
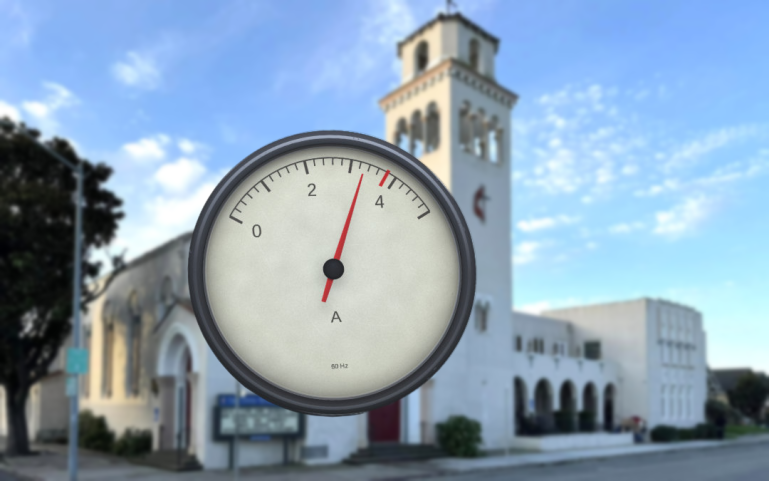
3.3 A
